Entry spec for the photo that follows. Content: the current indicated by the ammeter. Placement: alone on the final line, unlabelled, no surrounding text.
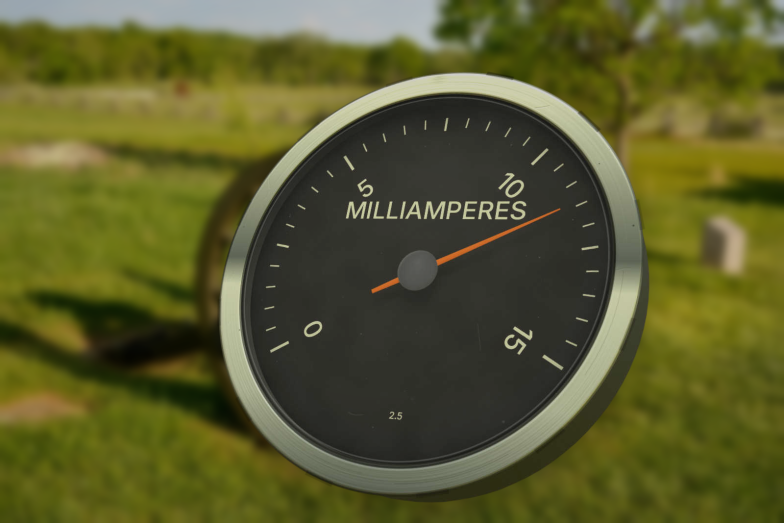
11.5 mA
